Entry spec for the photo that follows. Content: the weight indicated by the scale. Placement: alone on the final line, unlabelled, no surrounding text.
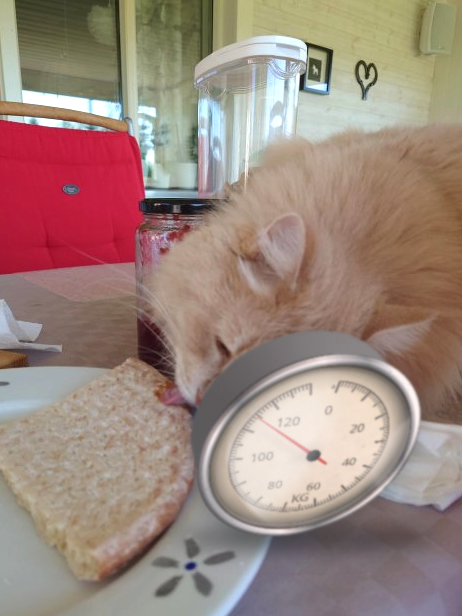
115 kg
